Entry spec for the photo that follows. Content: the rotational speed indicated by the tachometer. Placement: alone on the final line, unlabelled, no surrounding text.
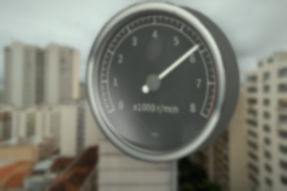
5800 rpm
